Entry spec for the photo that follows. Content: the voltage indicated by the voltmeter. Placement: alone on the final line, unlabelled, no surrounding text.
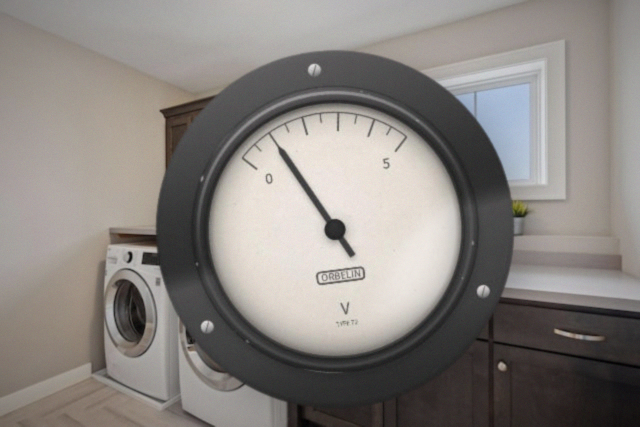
1 V
